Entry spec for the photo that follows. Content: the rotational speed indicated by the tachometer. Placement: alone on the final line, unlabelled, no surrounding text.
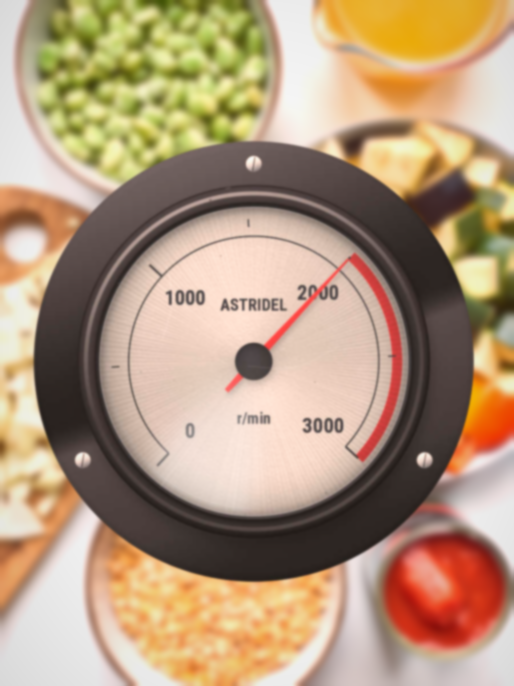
2000 rpm
